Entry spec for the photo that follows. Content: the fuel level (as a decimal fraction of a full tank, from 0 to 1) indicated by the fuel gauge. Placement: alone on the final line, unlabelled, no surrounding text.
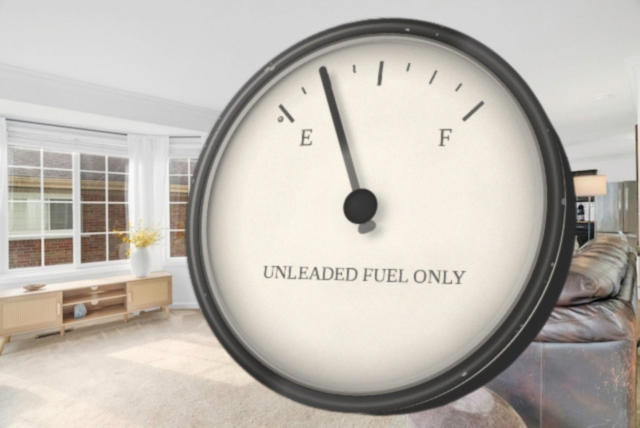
0.25
